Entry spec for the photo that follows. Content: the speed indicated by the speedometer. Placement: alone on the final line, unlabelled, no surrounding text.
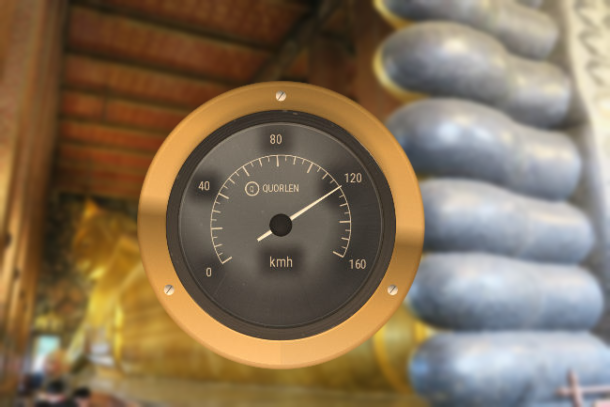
120 km/h
